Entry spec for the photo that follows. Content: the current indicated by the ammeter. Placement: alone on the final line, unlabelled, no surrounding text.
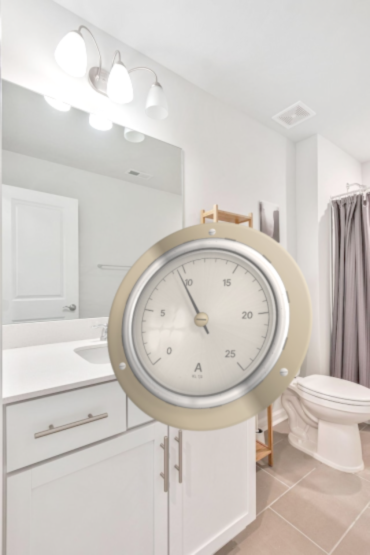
9.5 A
